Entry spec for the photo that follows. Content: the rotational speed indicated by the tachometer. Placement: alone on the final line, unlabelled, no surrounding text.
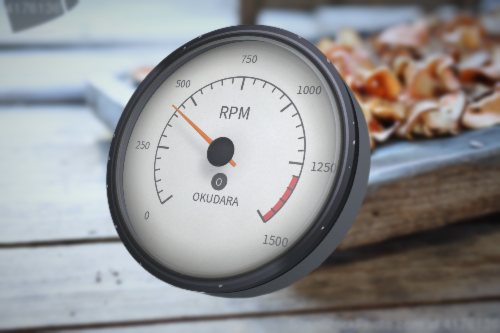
425 rpm
